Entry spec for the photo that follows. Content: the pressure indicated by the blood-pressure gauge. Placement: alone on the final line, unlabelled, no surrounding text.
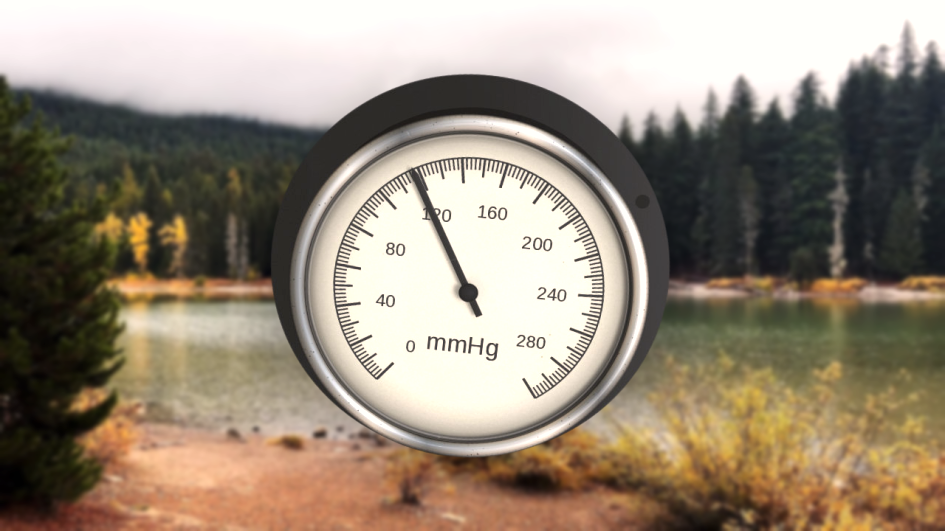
118 mmHg
